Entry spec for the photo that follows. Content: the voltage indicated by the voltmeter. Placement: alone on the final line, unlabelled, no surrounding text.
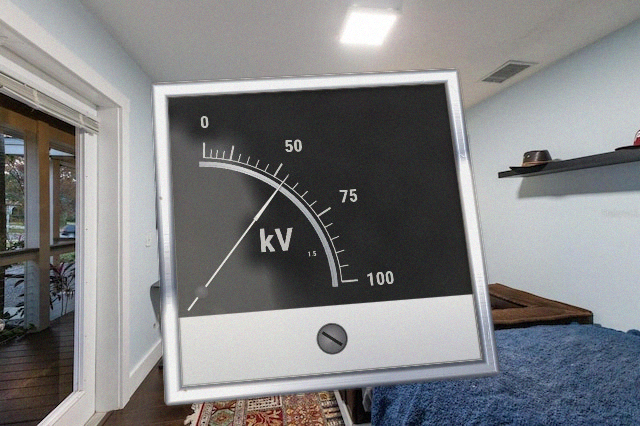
55 kV
